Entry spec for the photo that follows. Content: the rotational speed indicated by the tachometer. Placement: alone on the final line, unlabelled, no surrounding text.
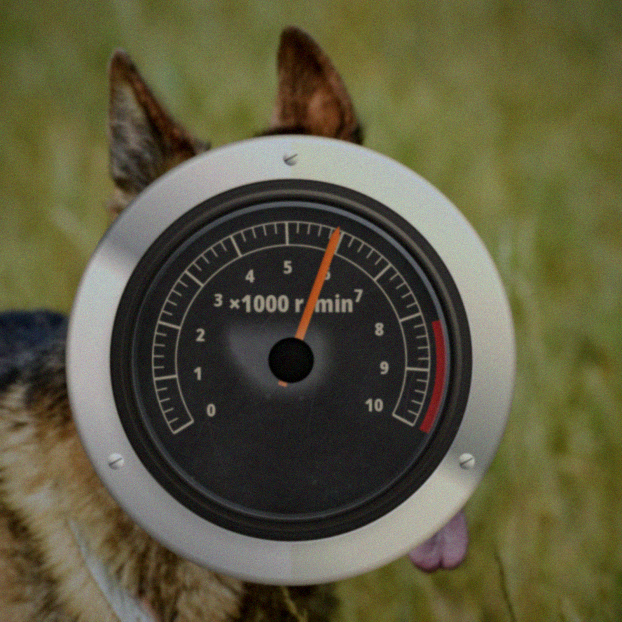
5900 rpm
